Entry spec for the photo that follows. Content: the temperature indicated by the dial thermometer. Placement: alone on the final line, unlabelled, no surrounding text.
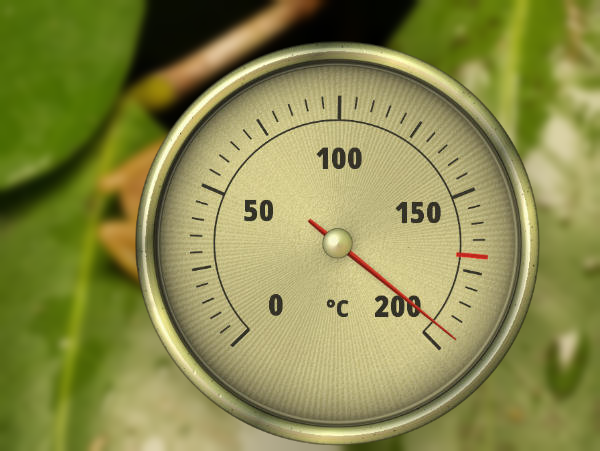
195 °C
